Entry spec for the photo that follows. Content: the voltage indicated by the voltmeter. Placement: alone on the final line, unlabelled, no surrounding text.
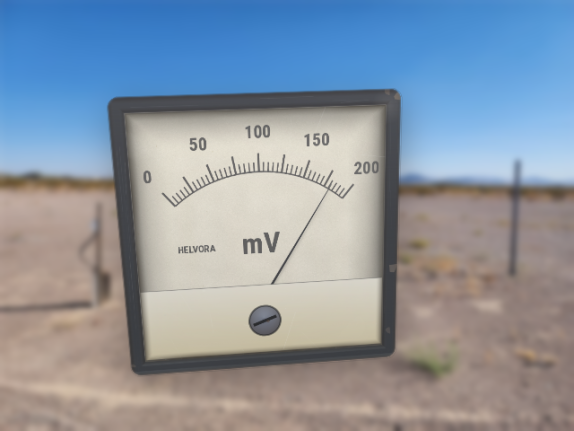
180 mV
